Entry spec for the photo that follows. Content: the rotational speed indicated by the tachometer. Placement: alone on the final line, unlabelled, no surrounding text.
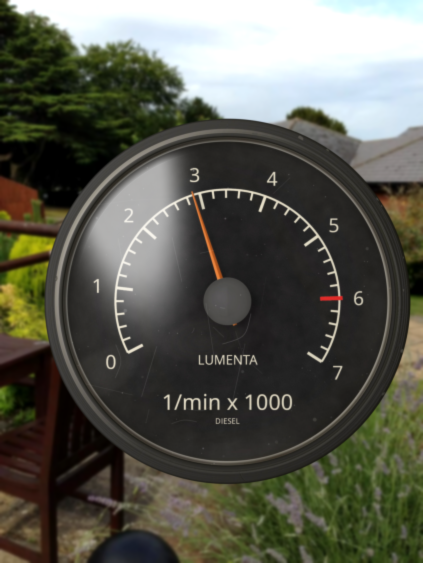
2900 rpm
